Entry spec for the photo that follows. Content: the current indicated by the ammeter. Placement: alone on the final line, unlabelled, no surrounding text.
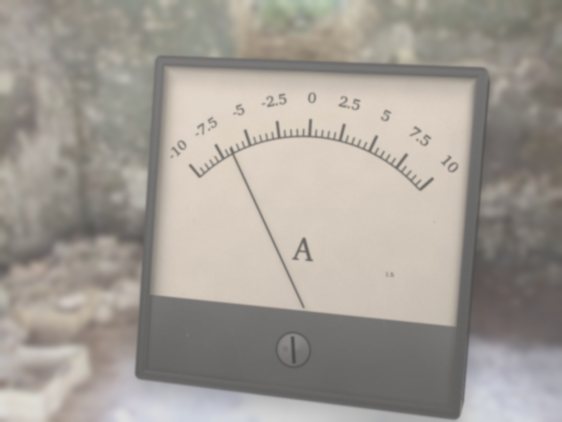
-6.5 A
